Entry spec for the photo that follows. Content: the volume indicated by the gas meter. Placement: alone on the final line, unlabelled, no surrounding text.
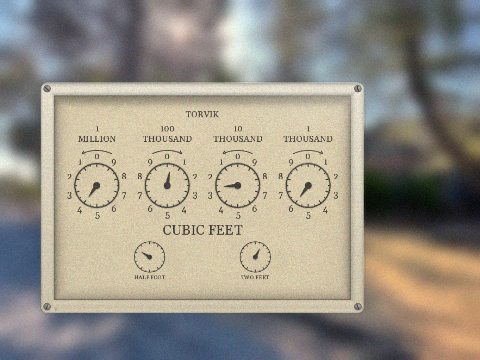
402600 ft³
